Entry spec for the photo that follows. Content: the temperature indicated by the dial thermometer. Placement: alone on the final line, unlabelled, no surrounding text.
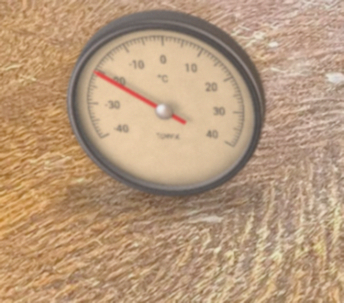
-20 °C
